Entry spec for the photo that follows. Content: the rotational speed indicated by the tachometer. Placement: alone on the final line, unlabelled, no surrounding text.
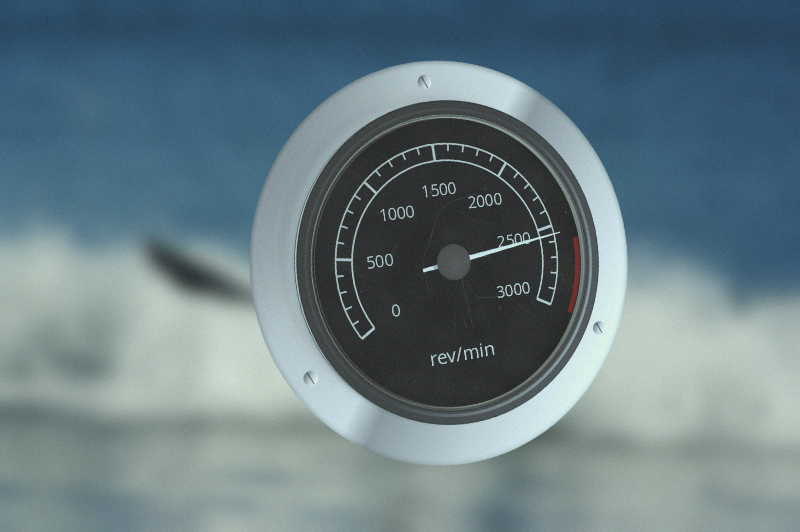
2550 rpm
